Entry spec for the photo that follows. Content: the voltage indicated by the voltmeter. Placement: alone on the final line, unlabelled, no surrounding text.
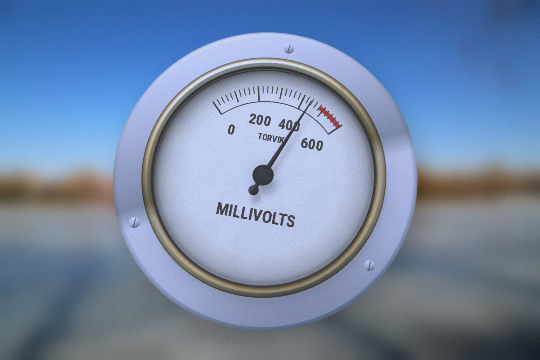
440 mV
